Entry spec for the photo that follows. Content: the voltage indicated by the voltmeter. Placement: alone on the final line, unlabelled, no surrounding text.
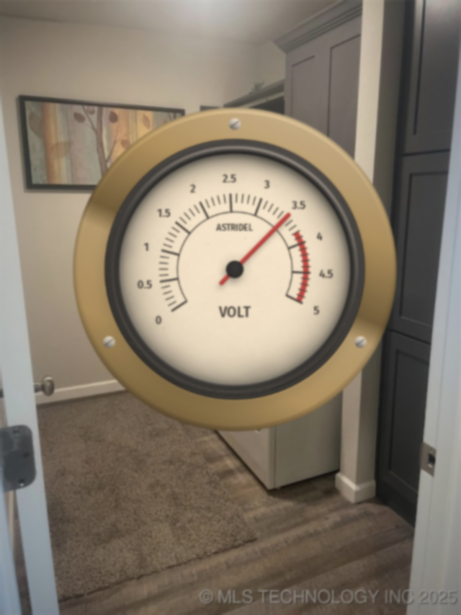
3.5 V
